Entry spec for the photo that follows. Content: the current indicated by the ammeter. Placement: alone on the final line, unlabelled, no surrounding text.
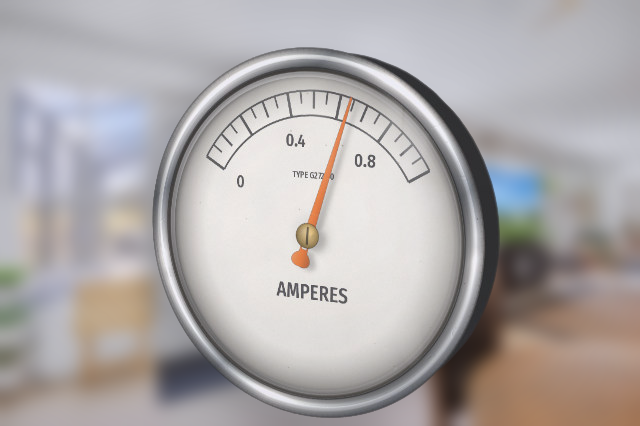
0.65 A
